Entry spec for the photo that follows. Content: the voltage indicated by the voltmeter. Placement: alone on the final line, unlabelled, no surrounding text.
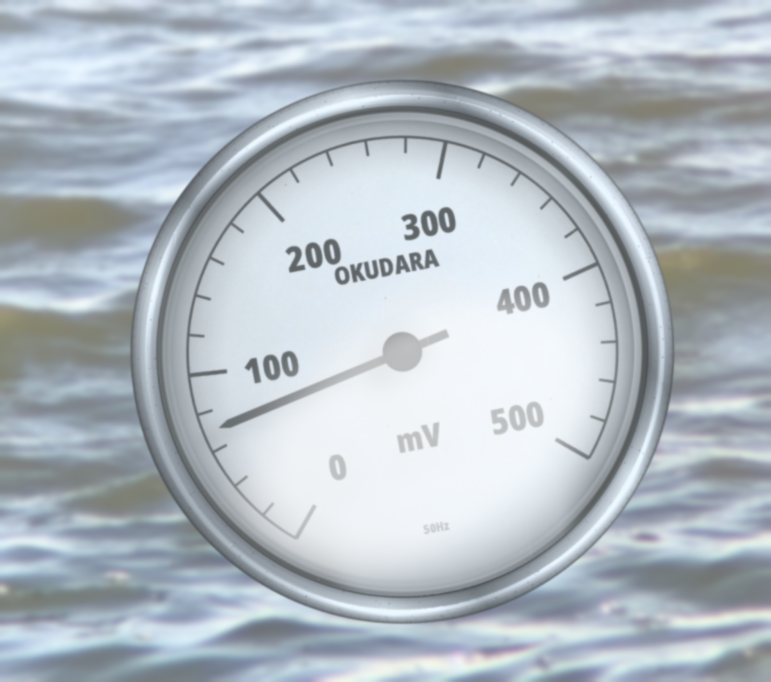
70 mV
